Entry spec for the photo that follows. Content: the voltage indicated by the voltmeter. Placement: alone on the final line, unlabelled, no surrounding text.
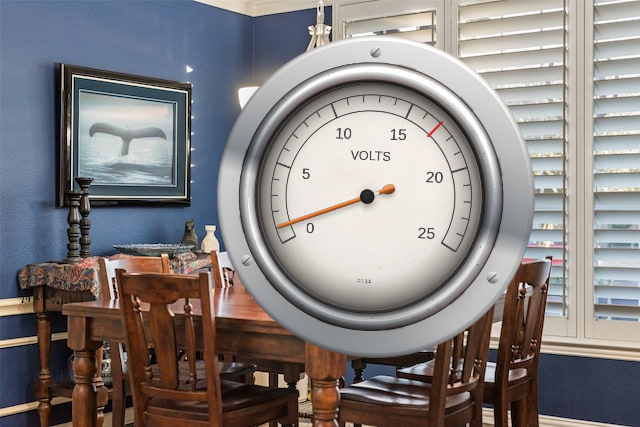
1 V
